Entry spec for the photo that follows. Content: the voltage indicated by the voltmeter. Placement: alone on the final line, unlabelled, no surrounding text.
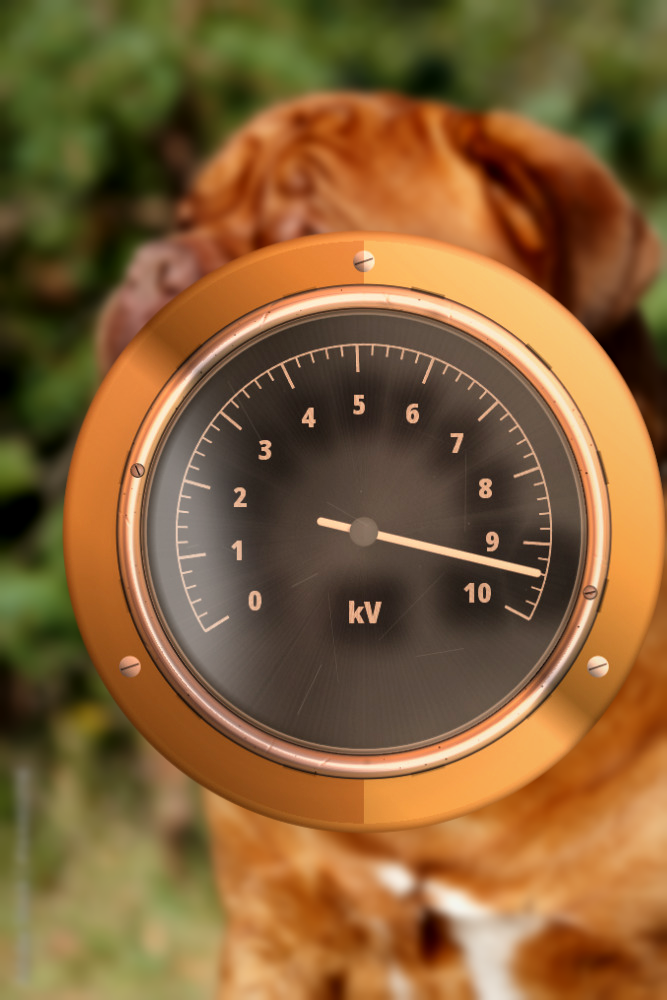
9.4 kV
